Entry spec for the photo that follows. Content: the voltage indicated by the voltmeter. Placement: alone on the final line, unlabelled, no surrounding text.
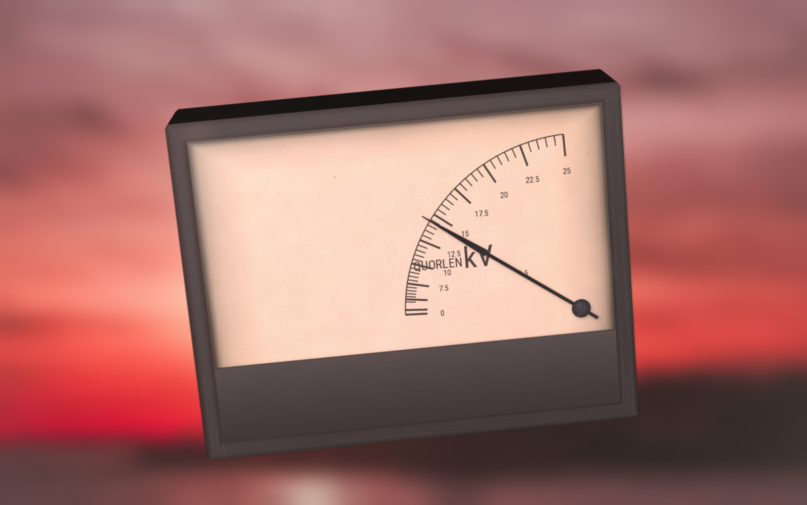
14.5 kV
